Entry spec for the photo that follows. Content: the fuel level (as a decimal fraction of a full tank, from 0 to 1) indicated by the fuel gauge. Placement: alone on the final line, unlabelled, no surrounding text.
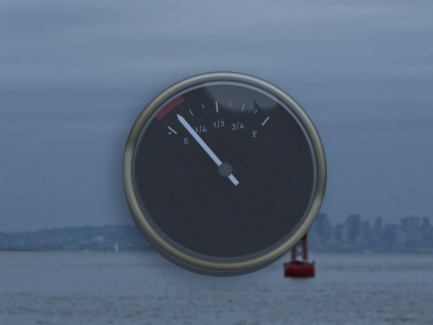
0.125
